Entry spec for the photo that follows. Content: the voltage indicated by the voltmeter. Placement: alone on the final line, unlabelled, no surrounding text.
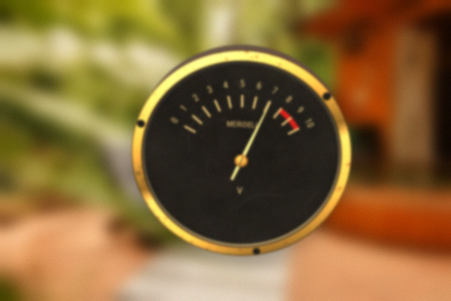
7 V
